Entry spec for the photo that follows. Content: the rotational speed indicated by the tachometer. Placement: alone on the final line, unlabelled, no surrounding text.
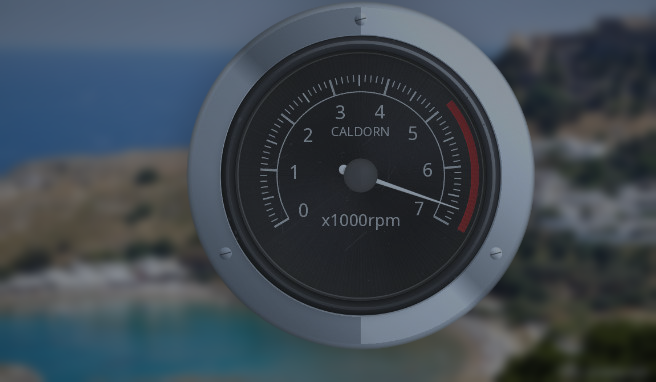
6700 rpm
